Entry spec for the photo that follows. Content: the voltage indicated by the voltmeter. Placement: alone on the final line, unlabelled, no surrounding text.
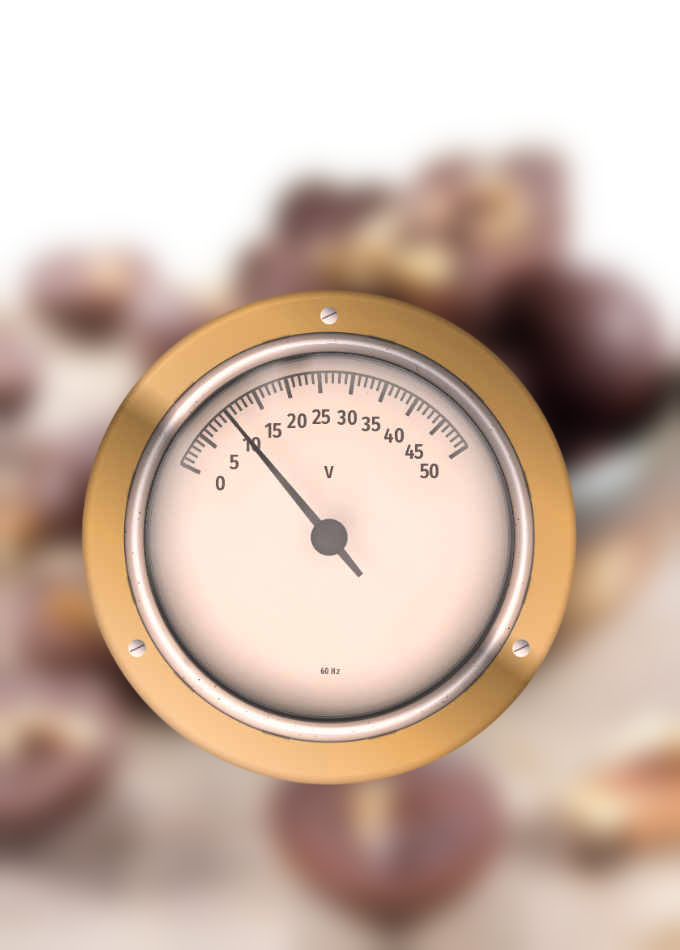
10 V
